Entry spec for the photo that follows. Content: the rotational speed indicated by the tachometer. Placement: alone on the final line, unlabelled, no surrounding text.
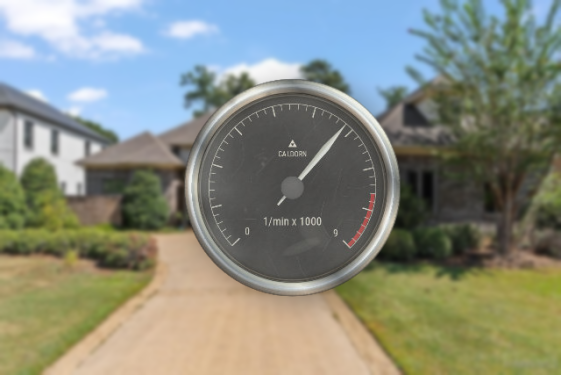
5800 rpm
